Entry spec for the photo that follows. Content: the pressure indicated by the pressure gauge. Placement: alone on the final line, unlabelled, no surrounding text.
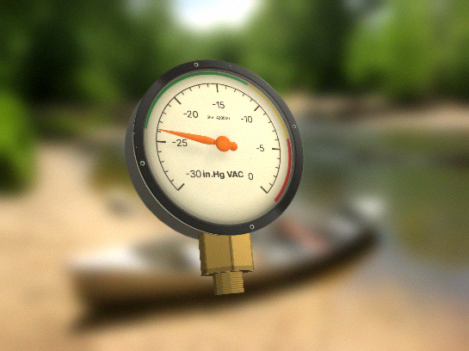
-24 inHg
